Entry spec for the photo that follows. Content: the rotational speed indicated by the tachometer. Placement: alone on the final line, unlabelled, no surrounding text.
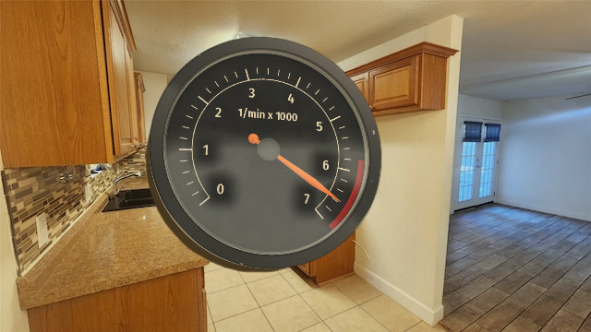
6600 rpm
